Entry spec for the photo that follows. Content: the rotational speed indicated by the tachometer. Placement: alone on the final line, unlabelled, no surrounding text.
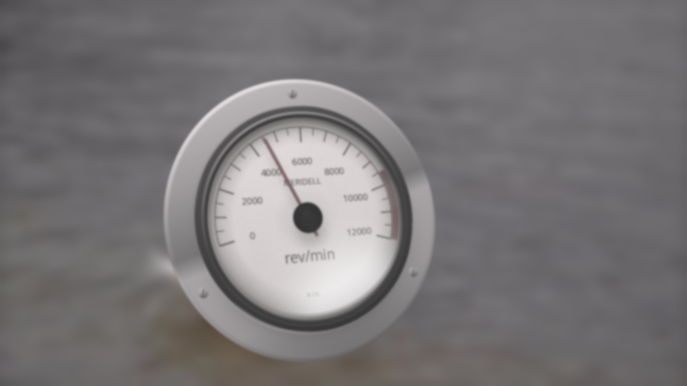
4500 rpm
